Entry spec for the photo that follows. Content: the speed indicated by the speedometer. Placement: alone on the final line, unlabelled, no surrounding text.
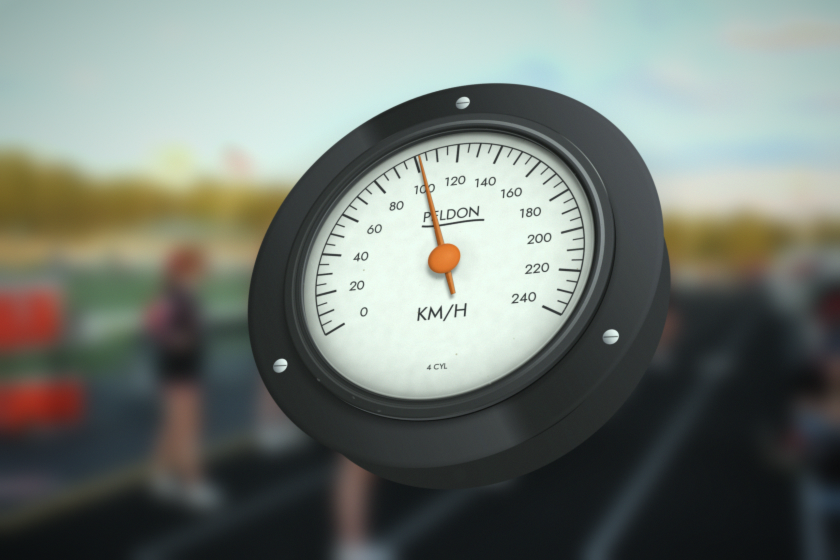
102.5 km/h
